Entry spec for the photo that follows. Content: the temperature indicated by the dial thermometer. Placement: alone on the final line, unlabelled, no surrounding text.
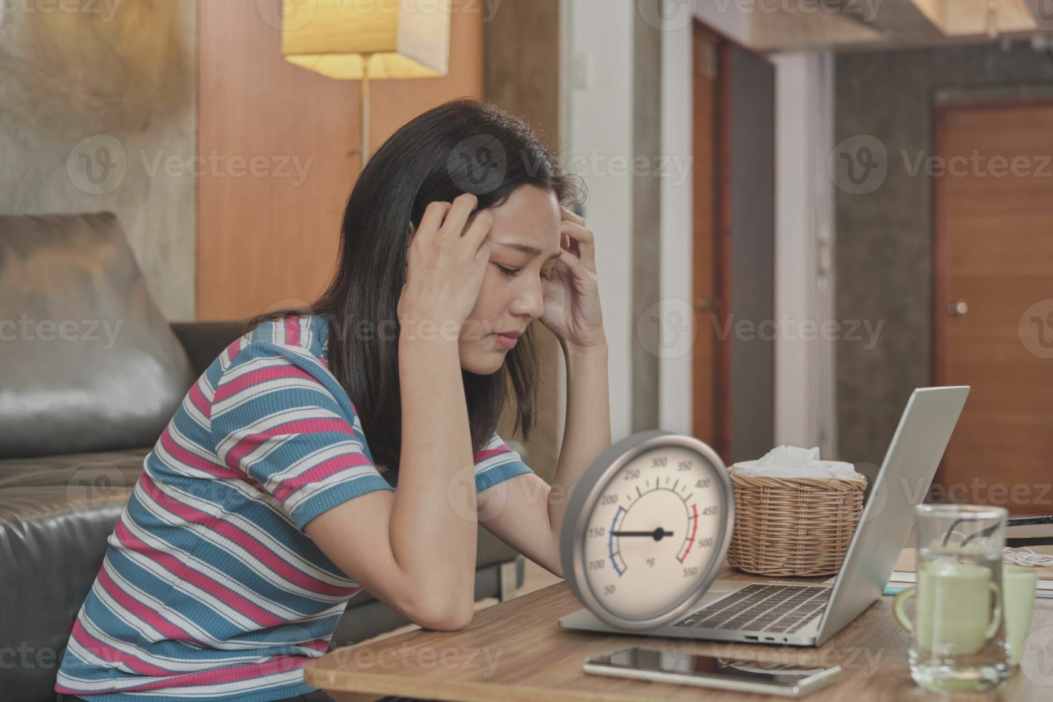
150 °F
